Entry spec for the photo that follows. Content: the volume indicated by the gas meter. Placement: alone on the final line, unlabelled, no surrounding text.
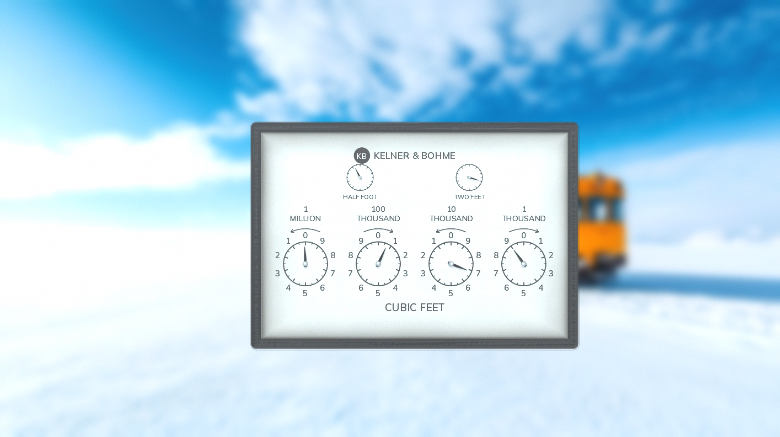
6900 ft³
